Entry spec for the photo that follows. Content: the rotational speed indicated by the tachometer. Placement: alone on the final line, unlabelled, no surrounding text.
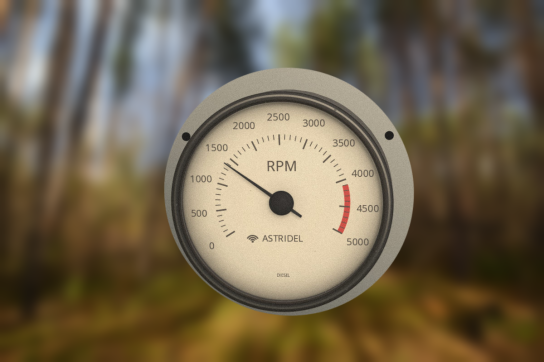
1400 rpm
